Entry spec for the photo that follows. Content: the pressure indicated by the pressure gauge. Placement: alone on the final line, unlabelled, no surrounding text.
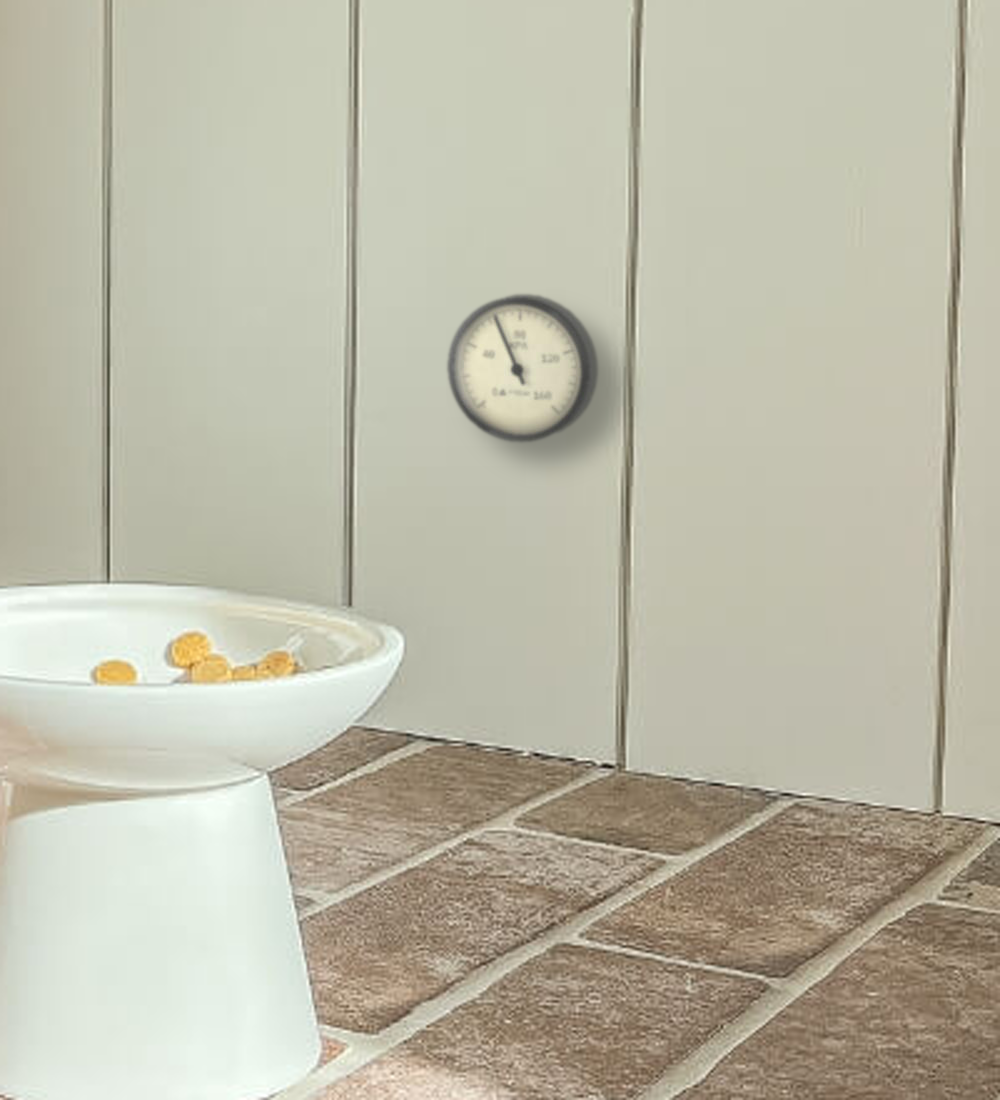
65 kPa
